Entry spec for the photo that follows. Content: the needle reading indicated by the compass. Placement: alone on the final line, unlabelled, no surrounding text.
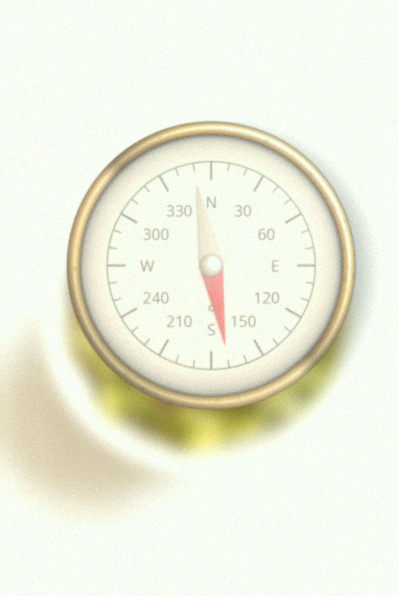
170 °
